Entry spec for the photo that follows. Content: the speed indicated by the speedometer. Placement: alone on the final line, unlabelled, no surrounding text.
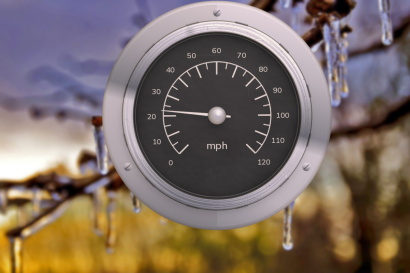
22.5 mph
